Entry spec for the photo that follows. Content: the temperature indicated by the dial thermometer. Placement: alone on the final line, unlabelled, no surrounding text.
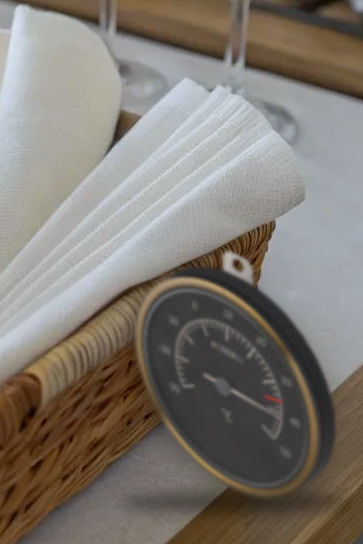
40 °C
